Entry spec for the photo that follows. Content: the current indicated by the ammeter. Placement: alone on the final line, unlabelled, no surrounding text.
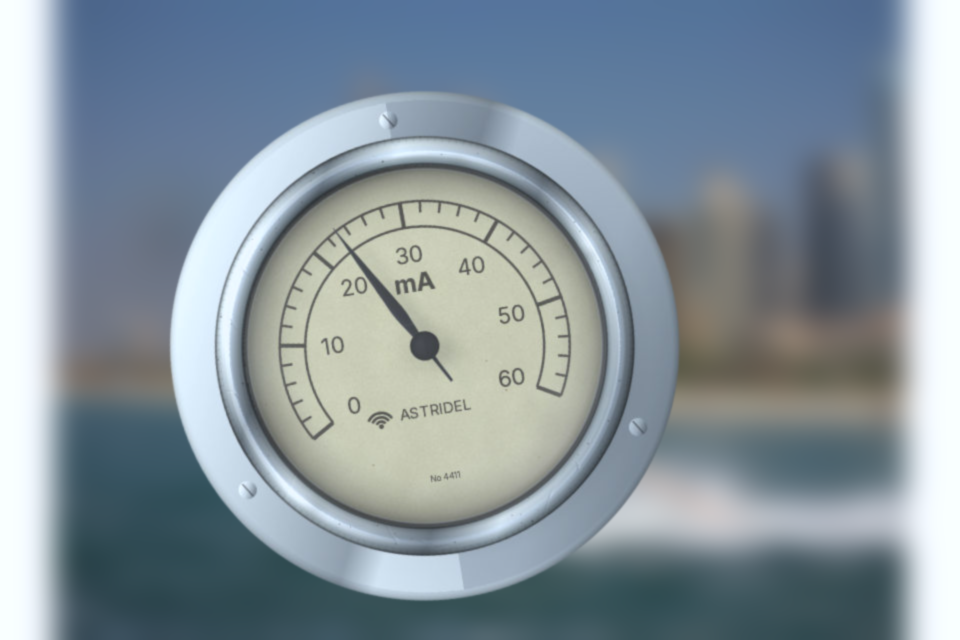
23 mA
